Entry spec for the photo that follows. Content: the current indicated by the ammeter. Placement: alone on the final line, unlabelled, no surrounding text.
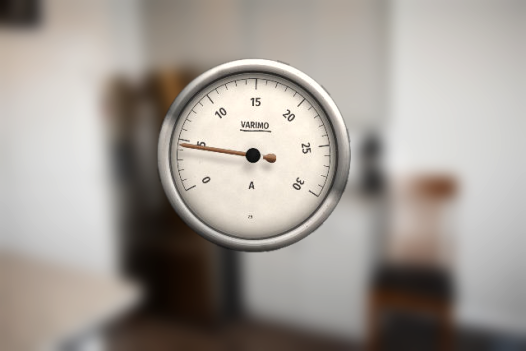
4.5 A
